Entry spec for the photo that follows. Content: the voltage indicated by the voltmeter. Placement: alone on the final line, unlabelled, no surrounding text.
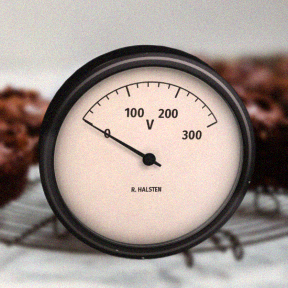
0 V
